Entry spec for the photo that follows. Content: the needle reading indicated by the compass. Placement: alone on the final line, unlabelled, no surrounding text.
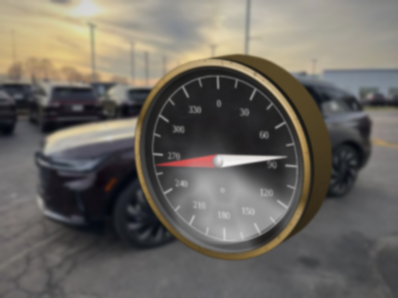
262.5 °
